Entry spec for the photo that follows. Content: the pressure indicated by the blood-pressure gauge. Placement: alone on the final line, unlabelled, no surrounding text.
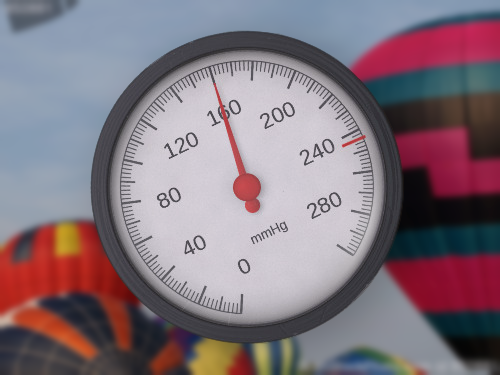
160 mmHg
